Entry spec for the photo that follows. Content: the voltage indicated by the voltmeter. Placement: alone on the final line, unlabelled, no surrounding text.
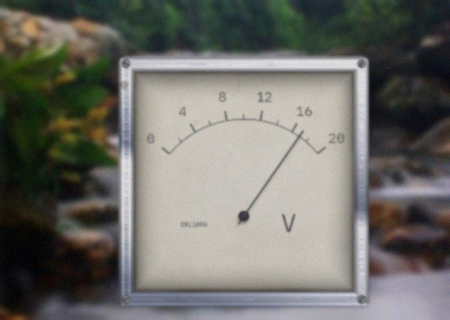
17 V
